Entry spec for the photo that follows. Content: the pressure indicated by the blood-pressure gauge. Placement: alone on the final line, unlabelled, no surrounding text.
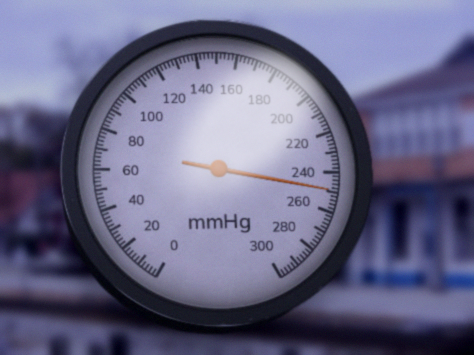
250 mmHg
